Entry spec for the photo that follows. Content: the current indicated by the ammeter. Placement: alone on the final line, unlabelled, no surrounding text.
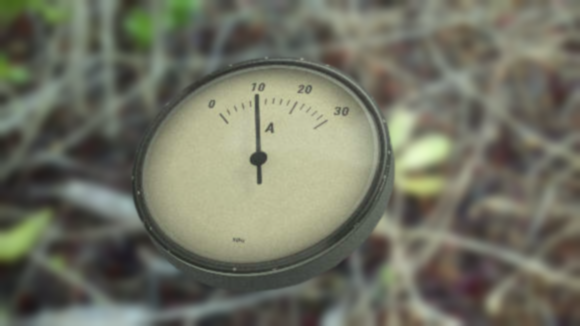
10 A
